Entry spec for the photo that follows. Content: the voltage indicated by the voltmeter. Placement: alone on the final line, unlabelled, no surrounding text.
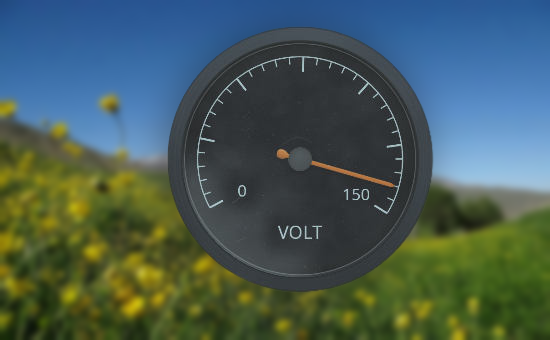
140 V
